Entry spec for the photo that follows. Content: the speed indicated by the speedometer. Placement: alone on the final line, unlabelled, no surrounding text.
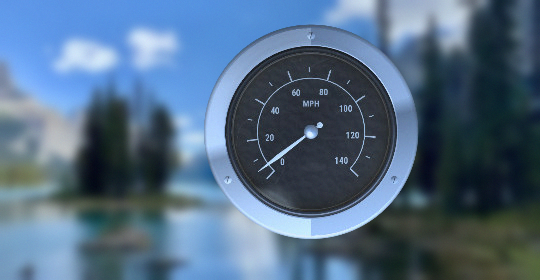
5 mph
